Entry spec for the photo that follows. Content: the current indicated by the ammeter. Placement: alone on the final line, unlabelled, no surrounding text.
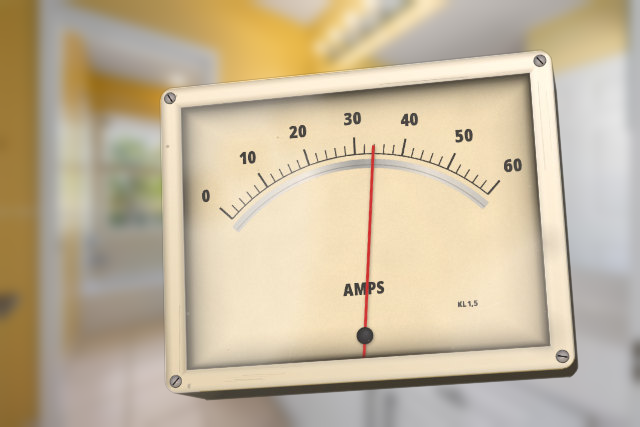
34 A
